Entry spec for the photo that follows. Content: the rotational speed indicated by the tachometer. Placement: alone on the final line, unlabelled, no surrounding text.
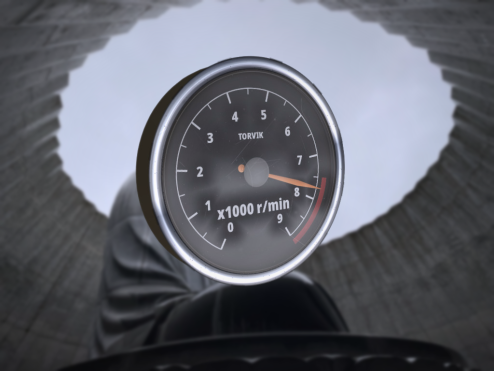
7750 rpm
